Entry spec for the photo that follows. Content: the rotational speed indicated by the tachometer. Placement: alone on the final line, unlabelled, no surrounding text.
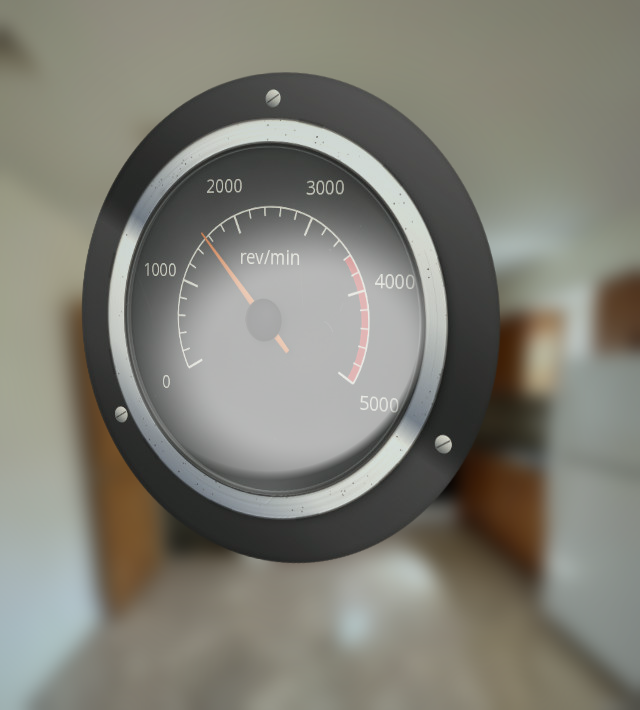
1600 rpm
